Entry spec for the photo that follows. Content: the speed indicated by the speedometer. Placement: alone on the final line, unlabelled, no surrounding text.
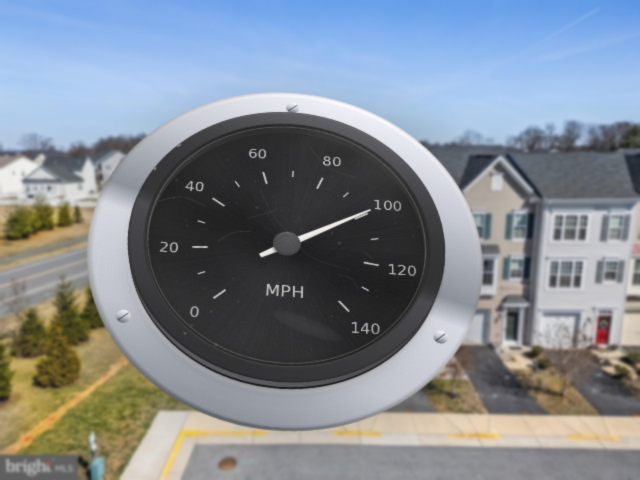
100 mph
